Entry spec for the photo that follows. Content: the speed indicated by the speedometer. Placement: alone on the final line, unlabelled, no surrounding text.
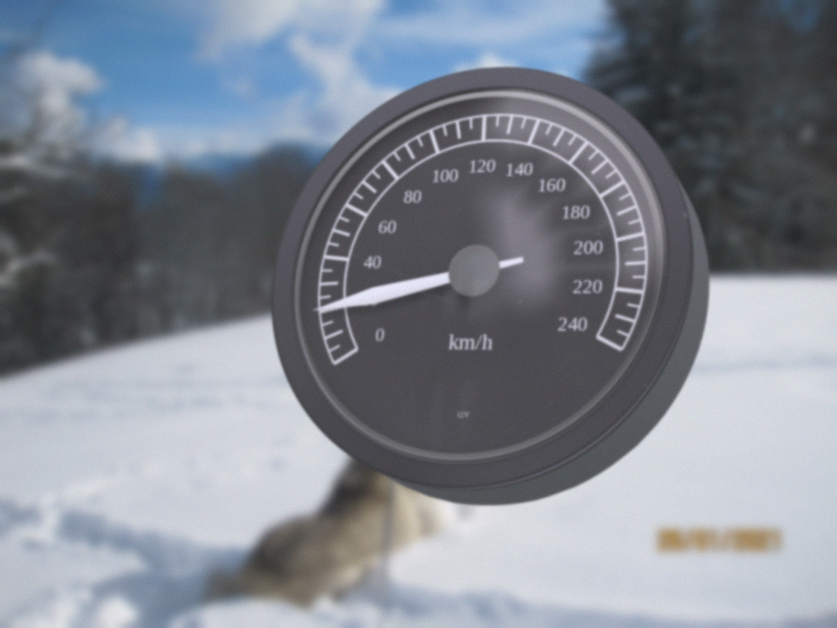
20 km/h
